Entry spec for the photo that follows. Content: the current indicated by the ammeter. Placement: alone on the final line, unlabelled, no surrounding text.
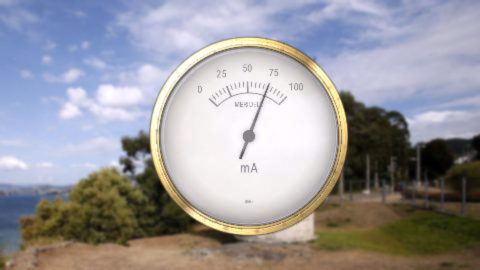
75 mA
